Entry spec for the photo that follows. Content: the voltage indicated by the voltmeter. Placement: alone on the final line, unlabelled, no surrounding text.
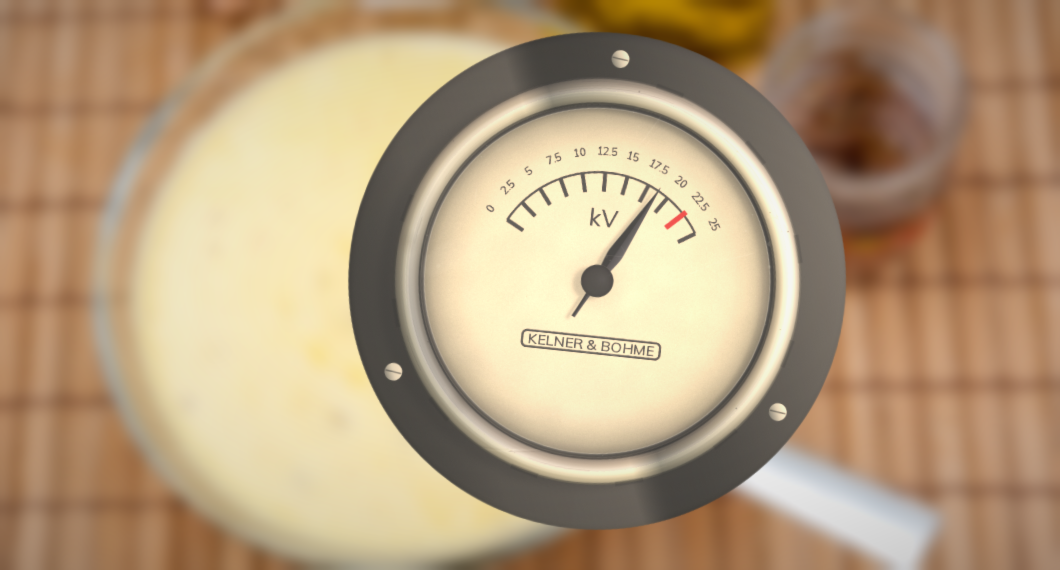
18.75 kV
